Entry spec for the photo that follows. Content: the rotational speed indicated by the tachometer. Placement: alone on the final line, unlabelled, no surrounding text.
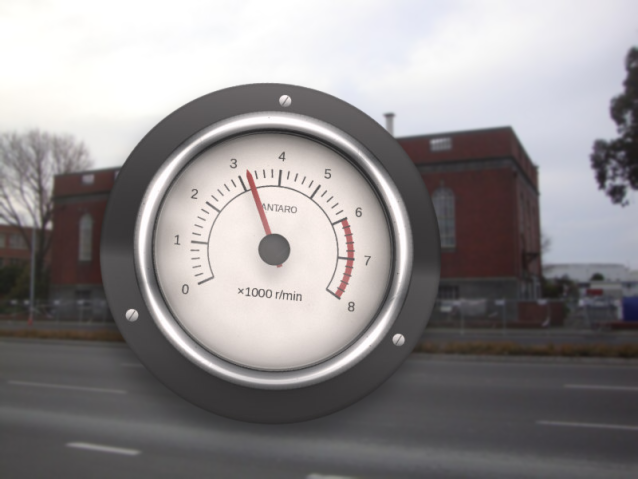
3200 rpm
